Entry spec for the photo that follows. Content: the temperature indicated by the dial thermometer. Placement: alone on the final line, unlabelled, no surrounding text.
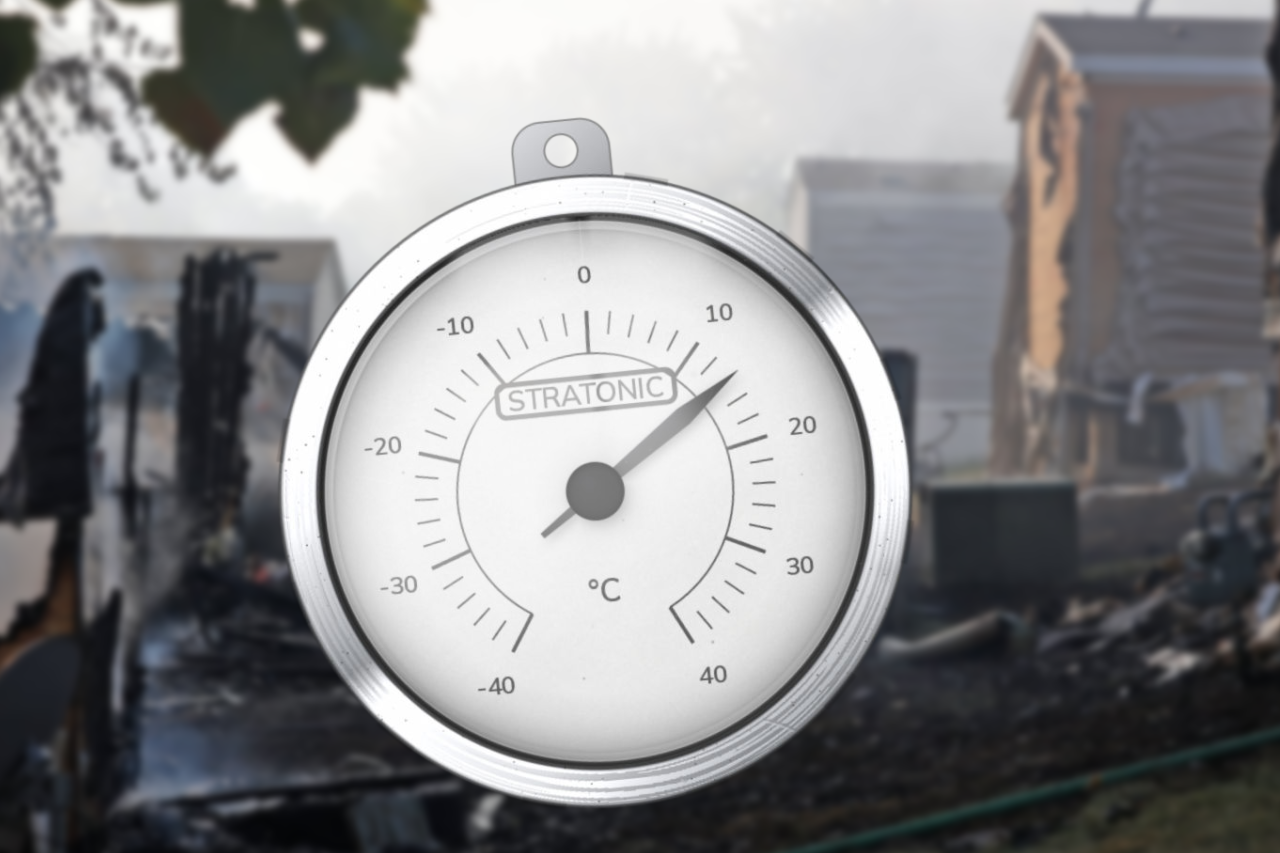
14 °C
